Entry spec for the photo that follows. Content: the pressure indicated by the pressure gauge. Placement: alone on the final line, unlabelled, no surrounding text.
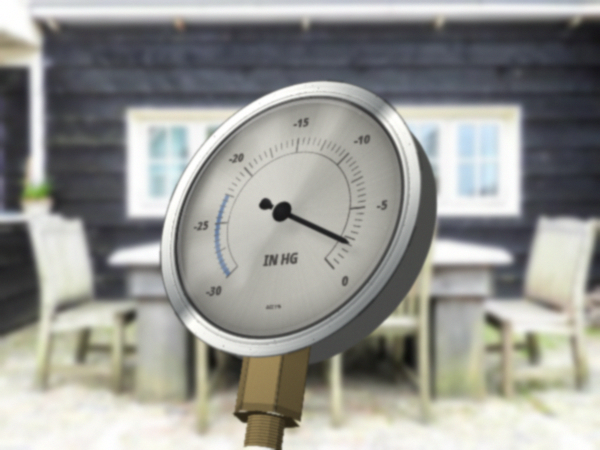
-2 inHg
